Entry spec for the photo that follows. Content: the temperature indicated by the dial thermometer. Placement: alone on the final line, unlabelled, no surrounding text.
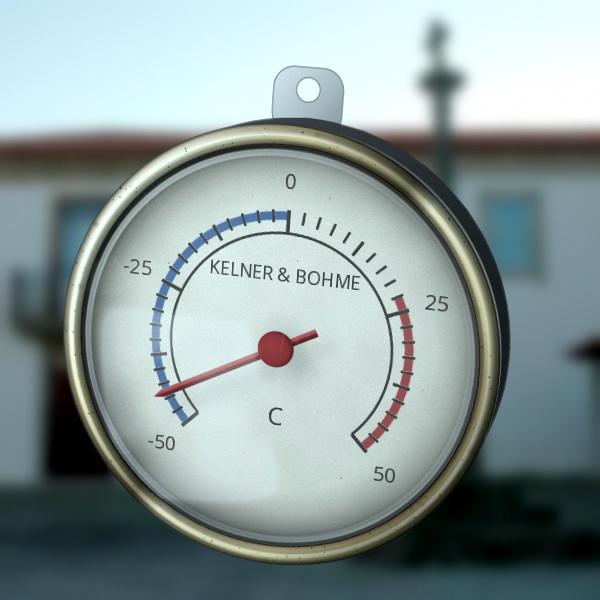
-43.75 °C
